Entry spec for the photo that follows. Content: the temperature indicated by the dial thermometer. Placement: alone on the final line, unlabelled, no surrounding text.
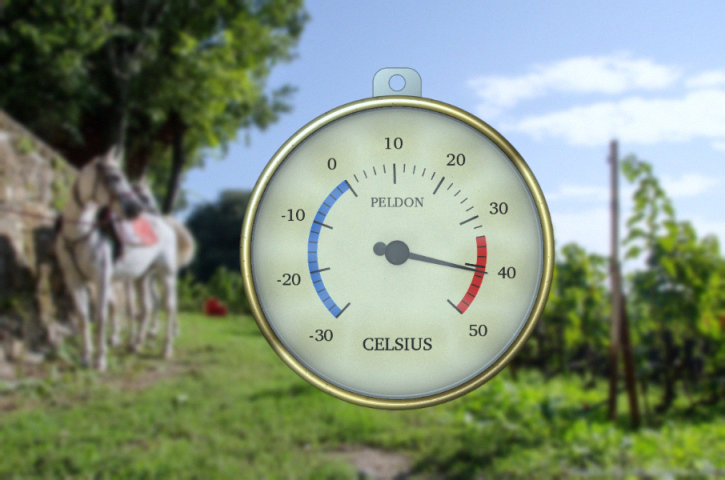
41 °C
